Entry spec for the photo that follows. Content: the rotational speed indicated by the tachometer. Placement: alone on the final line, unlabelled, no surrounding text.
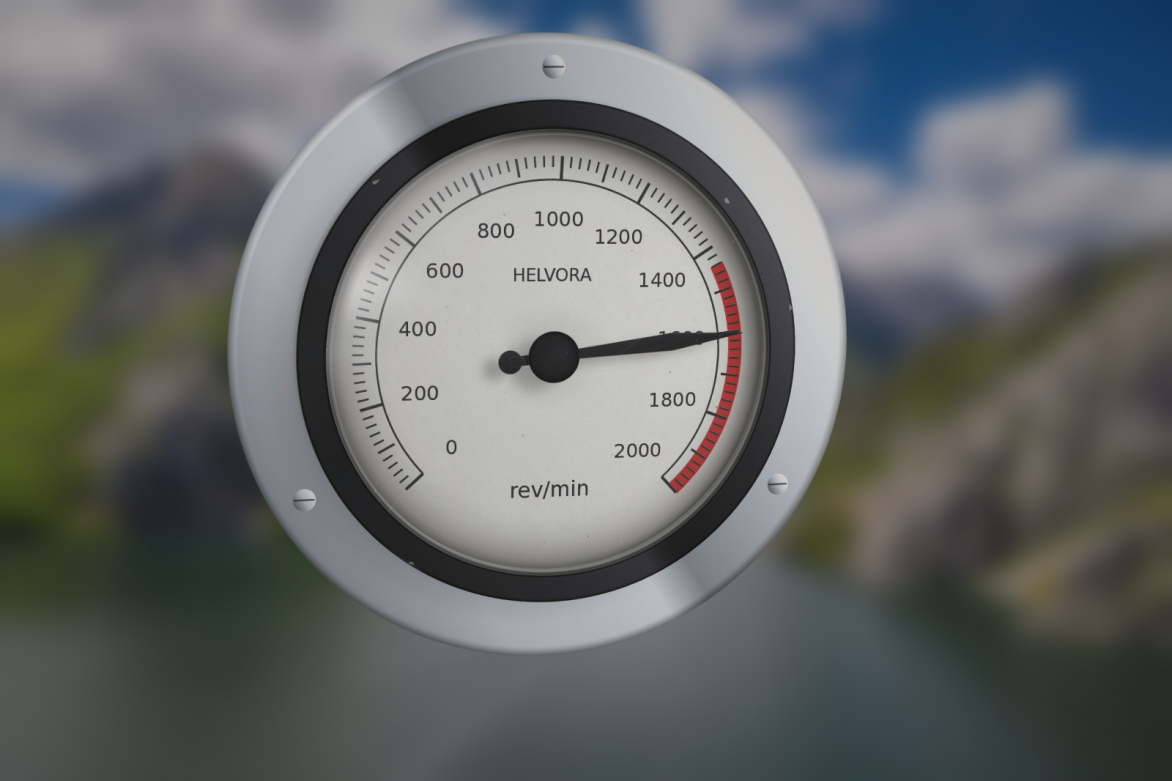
1600 rpm
